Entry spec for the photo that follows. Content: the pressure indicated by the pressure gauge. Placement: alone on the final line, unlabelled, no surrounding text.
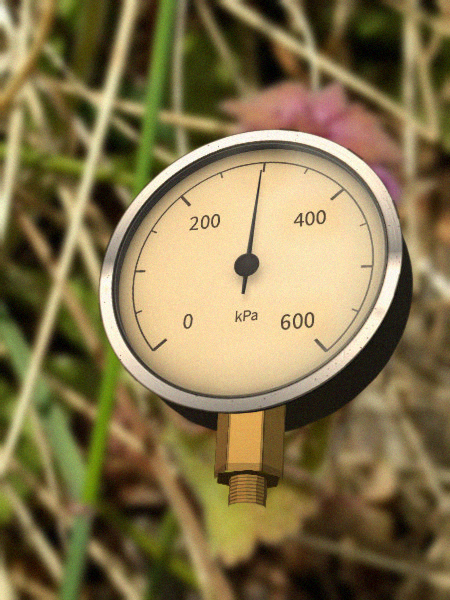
300 kPa
